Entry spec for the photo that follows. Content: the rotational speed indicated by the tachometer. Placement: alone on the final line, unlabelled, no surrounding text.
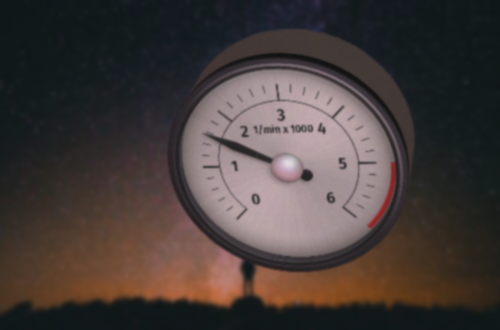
1600 rpm
